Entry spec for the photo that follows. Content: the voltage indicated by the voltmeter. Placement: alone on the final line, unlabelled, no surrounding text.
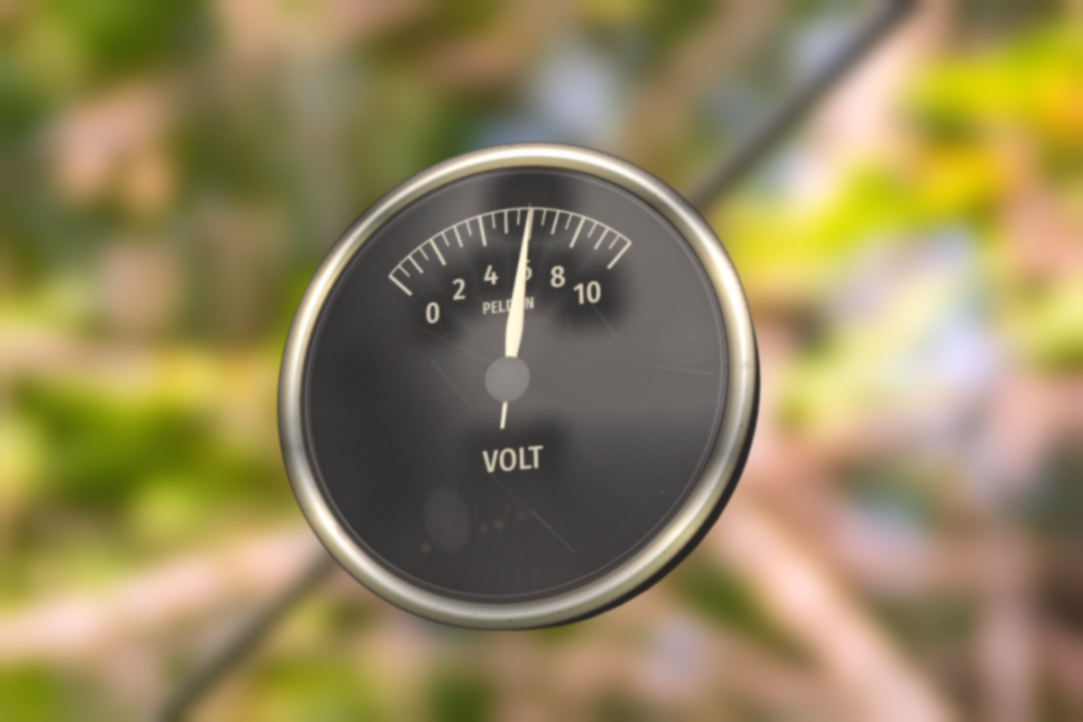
6 V
